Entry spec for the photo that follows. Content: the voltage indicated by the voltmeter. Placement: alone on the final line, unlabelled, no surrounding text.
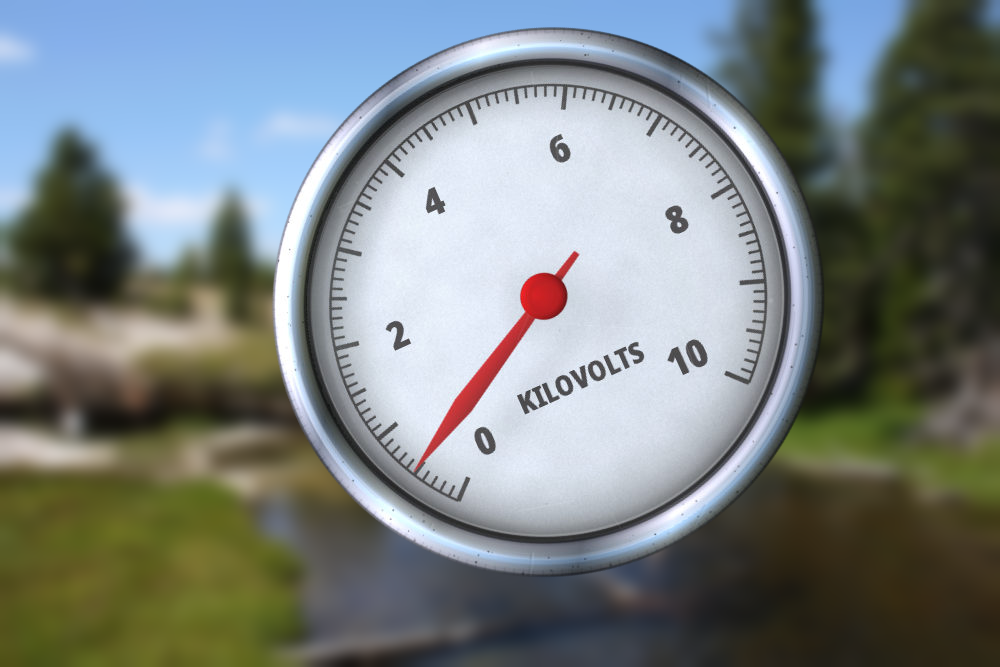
0.5 kV
